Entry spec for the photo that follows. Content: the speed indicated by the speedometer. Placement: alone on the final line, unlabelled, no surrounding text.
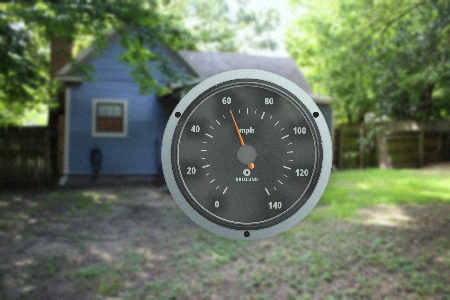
60 mph
